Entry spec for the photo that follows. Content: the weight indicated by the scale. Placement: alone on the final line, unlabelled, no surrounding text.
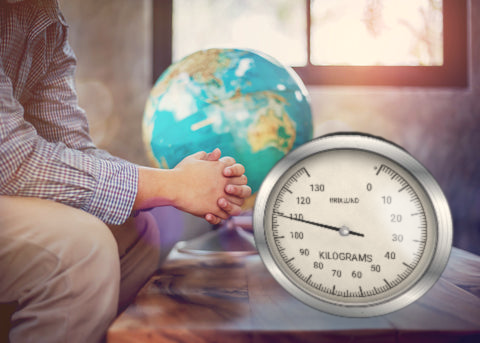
110 kg
